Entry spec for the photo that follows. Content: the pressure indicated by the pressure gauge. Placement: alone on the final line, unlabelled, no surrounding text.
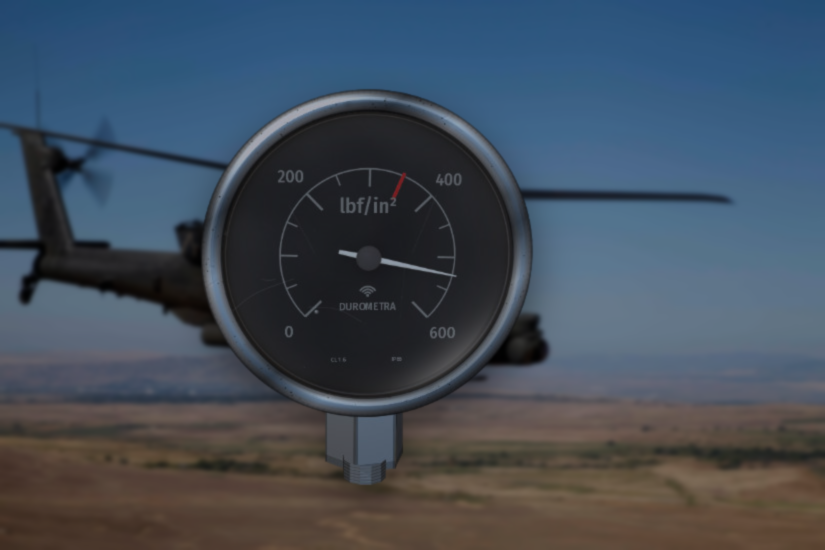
525 psi
